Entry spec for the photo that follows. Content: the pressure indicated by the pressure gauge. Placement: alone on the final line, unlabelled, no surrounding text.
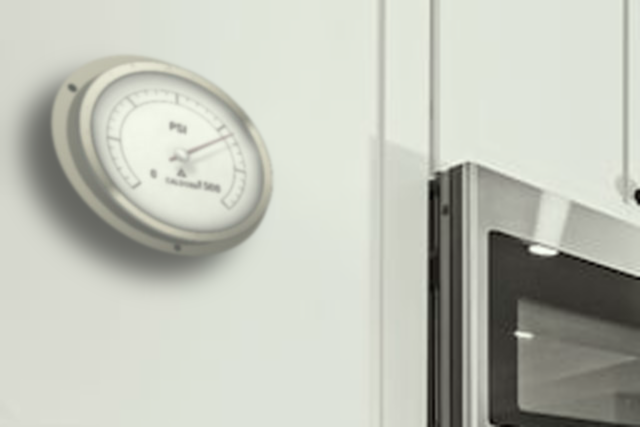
1050 psi
